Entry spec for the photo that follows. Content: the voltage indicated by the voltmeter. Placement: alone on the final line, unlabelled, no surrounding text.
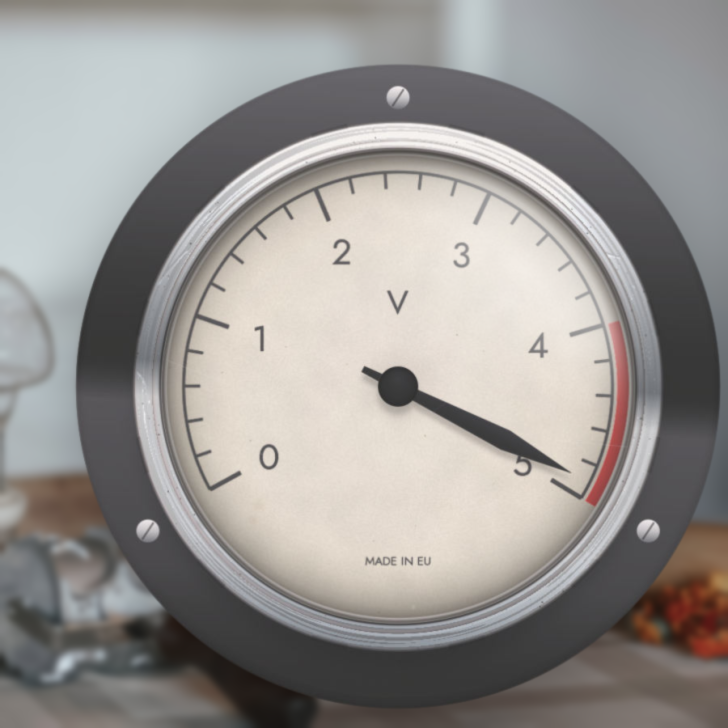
4.9 V
